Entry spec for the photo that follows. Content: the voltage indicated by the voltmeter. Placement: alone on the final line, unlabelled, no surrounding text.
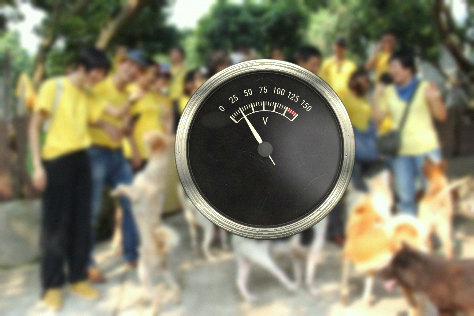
25 V
